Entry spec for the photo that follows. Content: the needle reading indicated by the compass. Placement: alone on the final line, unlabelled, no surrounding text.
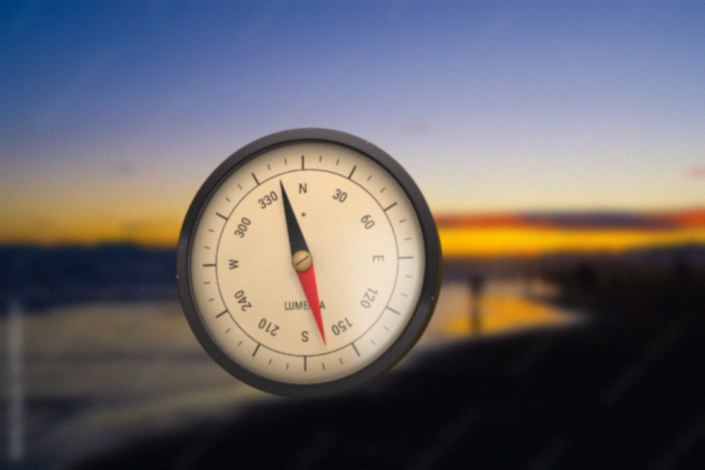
165 °
